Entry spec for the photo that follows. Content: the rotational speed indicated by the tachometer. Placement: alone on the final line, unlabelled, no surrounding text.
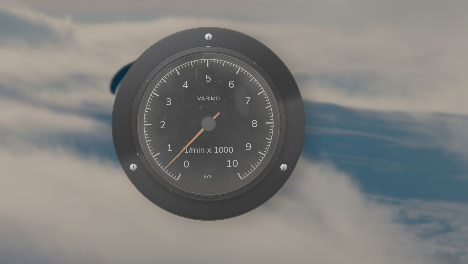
500 rpm
